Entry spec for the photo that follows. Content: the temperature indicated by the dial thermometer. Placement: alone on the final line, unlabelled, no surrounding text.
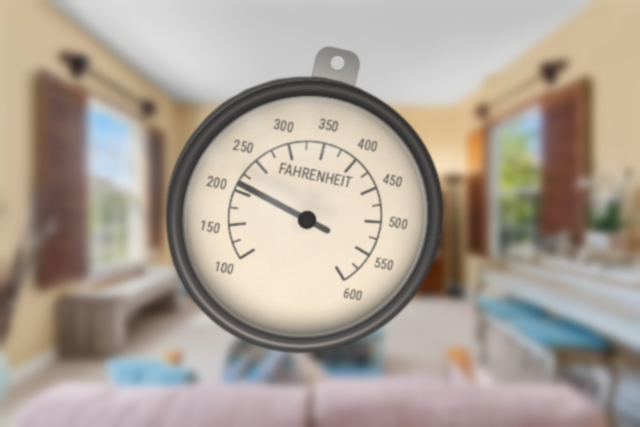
212.5 °F
